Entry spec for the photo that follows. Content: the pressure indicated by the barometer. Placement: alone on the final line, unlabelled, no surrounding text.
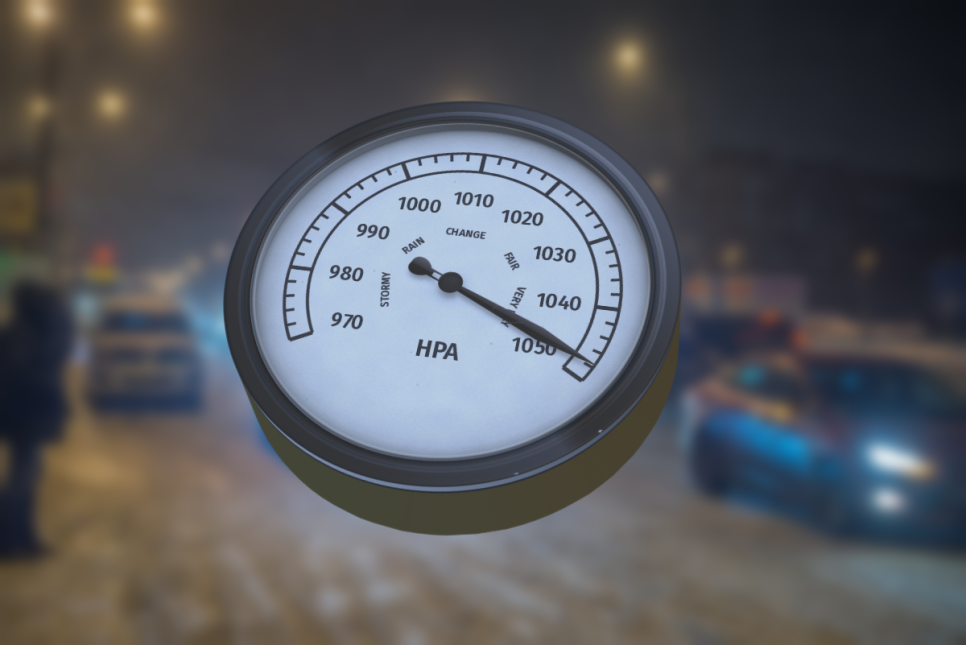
1048 hPa
